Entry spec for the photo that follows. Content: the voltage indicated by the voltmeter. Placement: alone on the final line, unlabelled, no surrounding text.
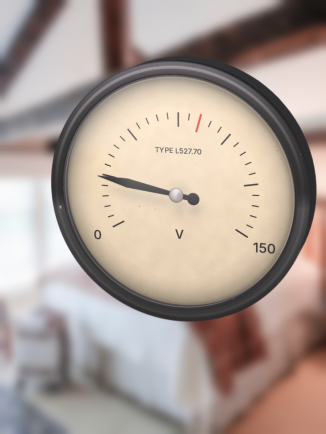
25 V
